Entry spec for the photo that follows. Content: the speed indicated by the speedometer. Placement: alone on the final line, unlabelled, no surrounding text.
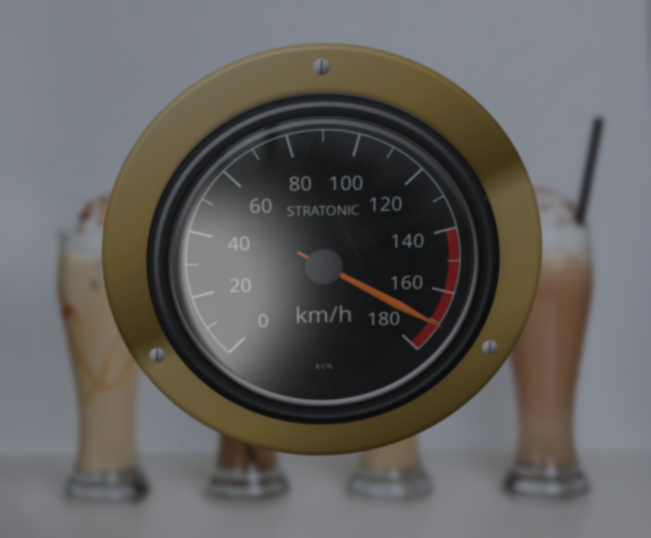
170 km/h
